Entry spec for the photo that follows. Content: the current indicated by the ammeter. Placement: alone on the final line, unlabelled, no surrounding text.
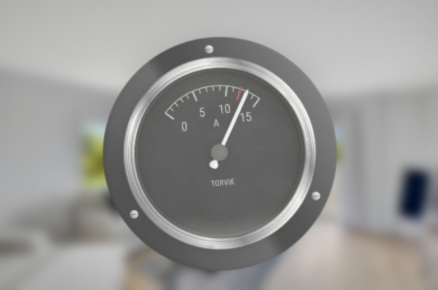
13 A
